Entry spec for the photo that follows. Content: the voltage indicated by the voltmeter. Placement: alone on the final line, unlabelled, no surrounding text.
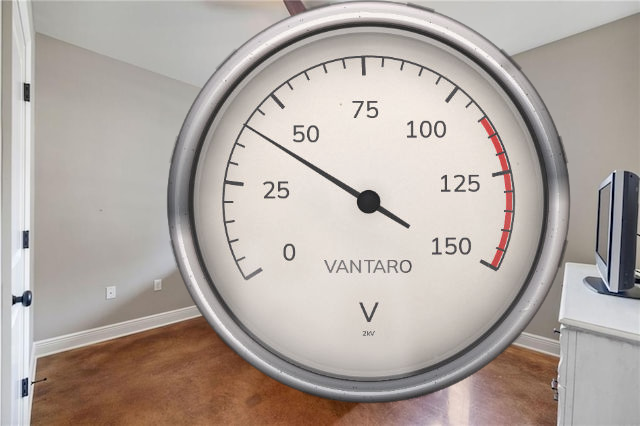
40 V
